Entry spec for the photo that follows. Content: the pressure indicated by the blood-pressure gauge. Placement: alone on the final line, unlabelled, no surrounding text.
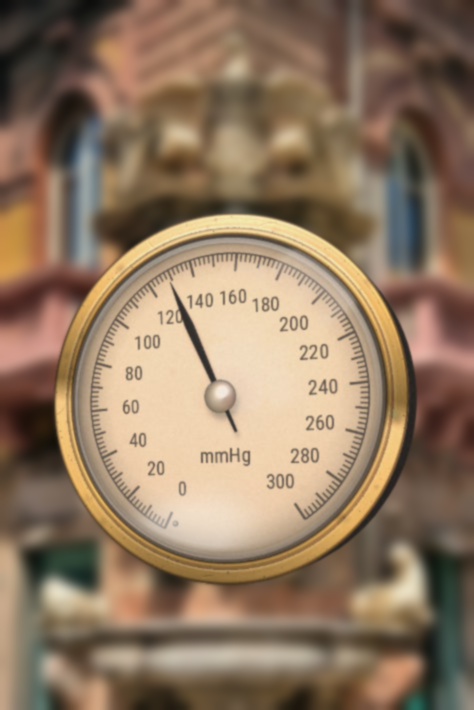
130 mmHg
